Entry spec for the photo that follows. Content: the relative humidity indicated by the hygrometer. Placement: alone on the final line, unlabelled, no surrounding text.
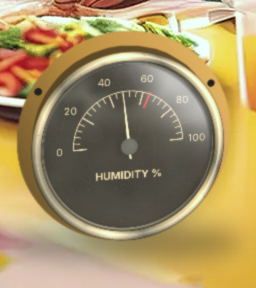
48 %
